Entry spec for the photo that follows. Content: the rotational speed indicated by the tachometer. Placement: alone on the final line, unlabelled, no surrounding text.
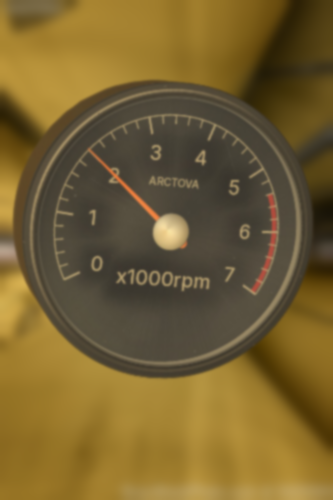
2000 rpm
